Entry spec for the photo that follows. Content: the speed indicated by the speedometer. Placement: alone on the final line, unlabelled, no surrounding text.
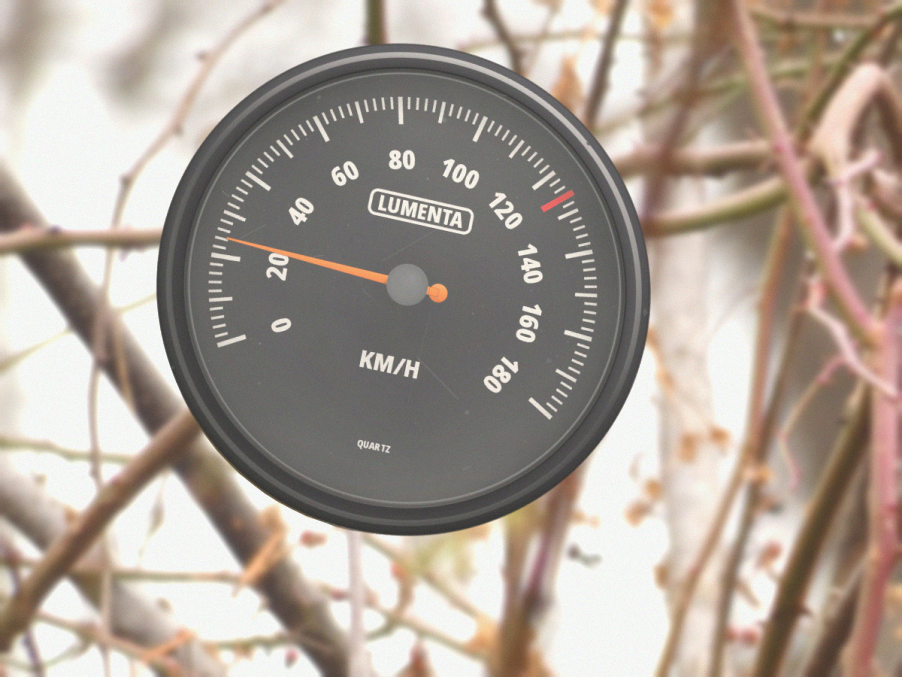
24 km/h
